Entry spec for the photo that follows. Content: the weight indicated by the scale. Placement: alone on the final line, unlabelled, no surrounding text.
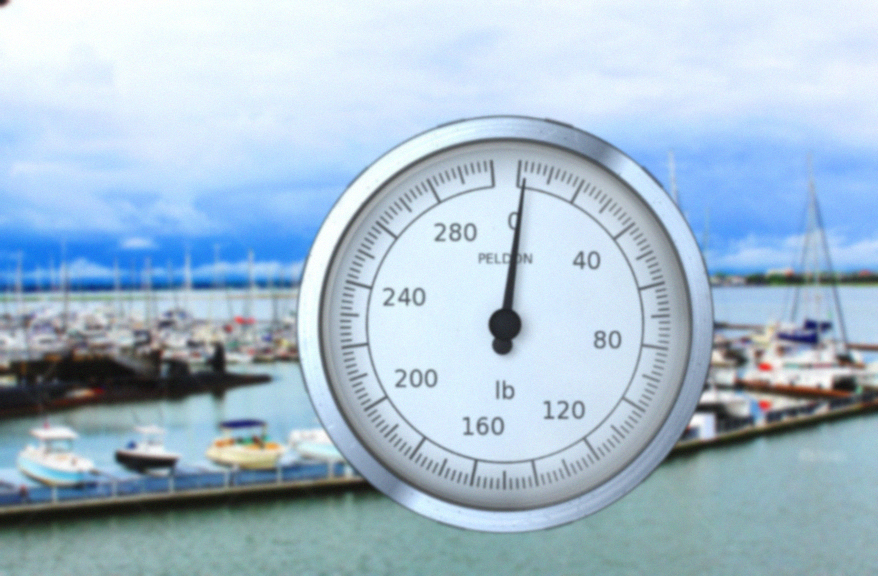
2 lb
